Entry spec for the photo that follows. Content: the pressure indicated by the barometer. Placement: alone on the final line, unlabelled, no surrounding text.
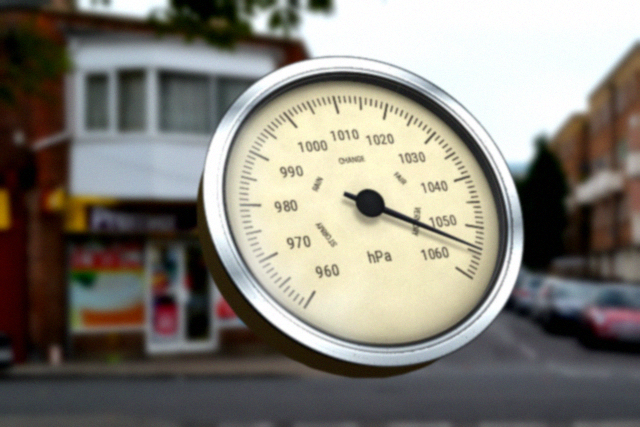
1055 hPa
